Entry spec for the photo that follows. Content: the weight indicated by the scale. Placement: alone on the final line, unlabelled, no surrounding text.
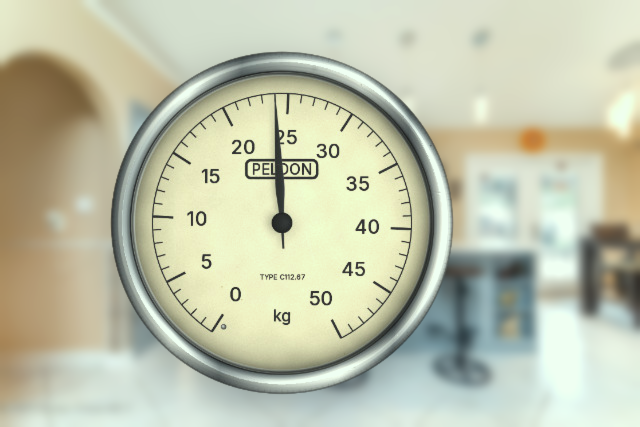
24 kg
